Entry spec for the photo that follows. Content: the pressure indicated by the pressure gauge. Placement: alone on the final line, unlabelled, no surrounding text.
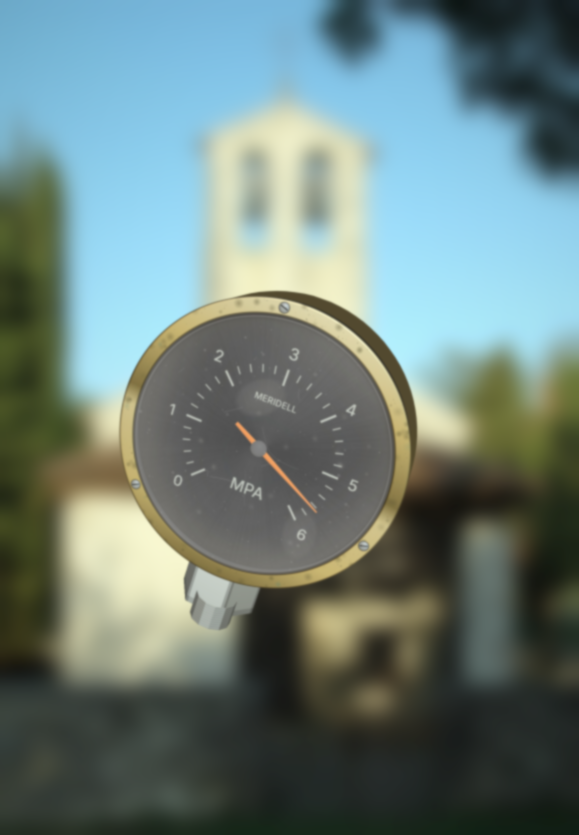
5.6 MPa
